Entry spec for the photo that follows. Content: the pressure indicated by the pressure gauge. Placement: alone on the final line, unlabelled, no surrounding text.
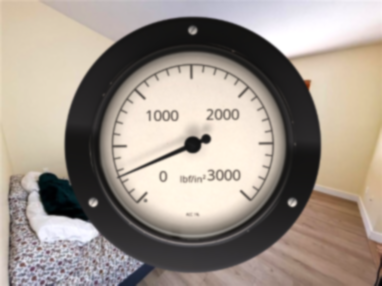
250 psi
